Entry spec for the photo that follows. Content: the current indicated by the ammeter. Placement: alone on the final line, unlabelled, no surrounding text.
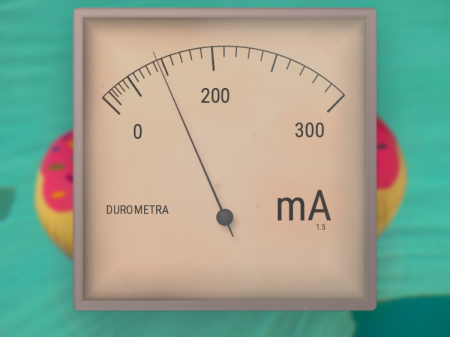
145 mA
